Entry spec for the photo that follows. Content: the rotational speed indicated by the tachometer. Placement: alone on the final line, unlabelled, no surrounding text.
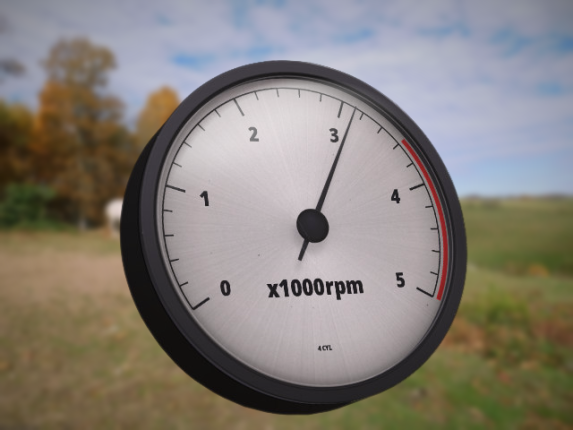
3100 rpm
